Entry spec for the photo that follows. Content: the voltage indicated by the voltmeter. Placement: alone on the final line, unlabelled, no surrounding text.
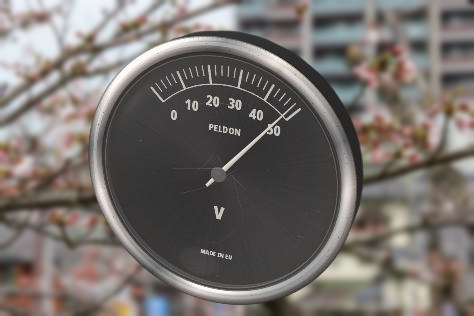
48 V
